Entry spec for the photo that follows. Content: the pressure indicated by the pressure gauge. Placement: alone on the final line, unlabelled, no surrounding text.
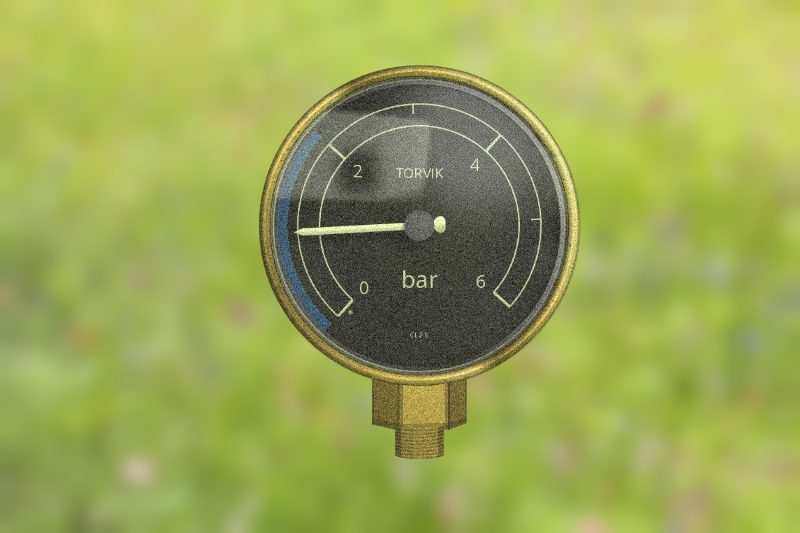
1 bar
